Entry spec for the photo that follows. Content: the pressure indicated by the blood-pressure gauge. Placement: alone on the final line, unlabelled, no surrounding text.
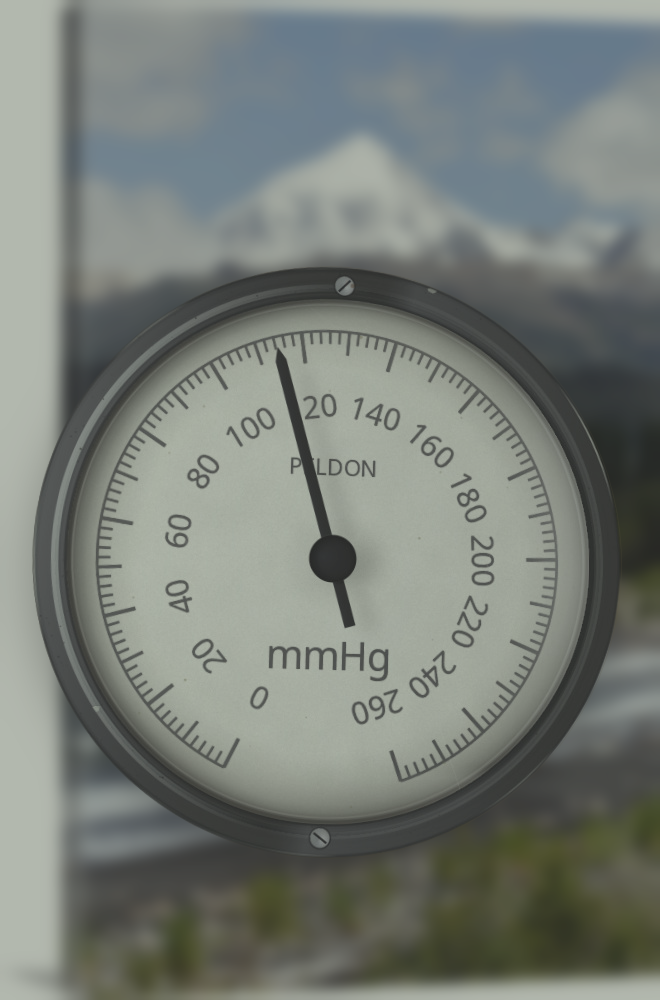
114 mmHg
